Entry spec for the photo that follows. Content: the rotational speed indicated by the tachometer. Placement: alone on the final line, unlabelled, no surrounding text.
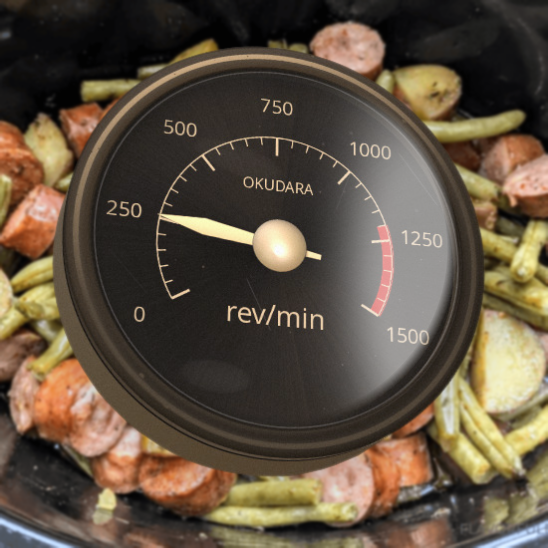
250 rpm
